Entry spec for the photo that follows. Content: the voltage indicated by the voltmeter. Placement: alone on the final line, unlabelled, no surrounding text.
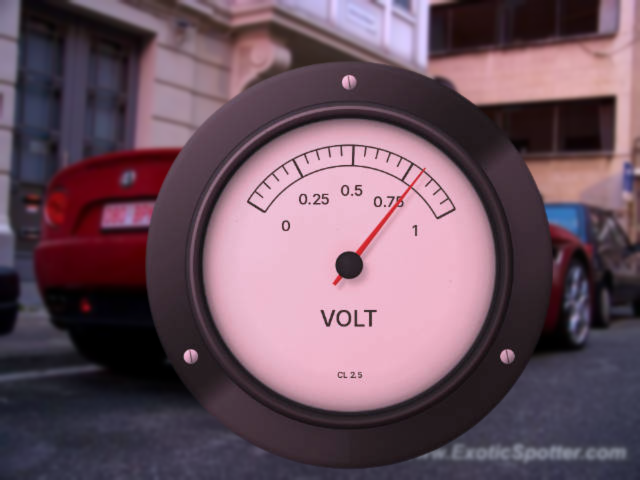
0.8 V
